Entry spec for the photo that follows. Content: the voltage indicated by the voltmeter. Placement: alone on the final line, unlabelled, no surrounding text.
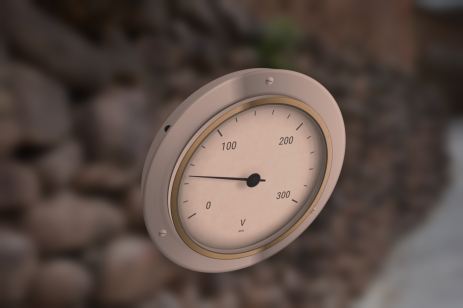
50 V
